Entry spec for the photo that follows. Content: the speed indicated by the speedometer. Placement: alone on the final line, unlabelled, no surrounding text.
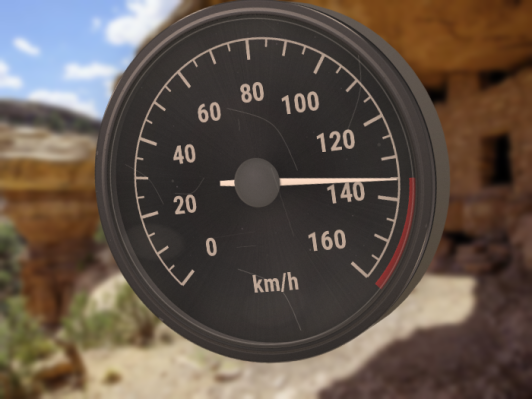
135 km/h
